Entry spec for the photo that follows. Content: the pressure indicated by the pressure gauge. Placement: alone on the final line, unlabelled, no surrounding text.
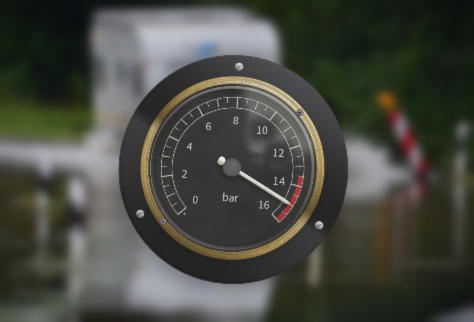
15 bar
